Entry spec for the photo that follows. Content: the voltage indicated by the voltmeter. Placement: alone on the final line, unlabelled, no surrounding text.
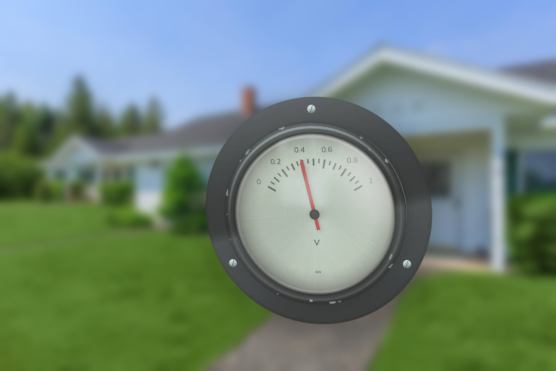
0.4 V
